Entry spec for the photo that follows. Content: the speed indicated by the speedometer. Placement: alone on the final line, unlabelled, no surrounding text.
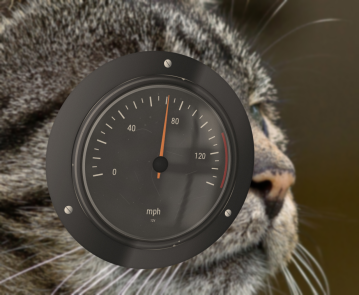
70 mph
